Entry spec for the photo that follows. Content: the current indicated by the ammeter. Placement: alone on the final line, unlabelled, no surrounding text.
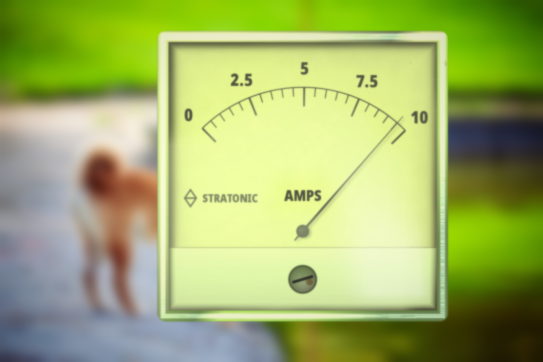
9.5 A
